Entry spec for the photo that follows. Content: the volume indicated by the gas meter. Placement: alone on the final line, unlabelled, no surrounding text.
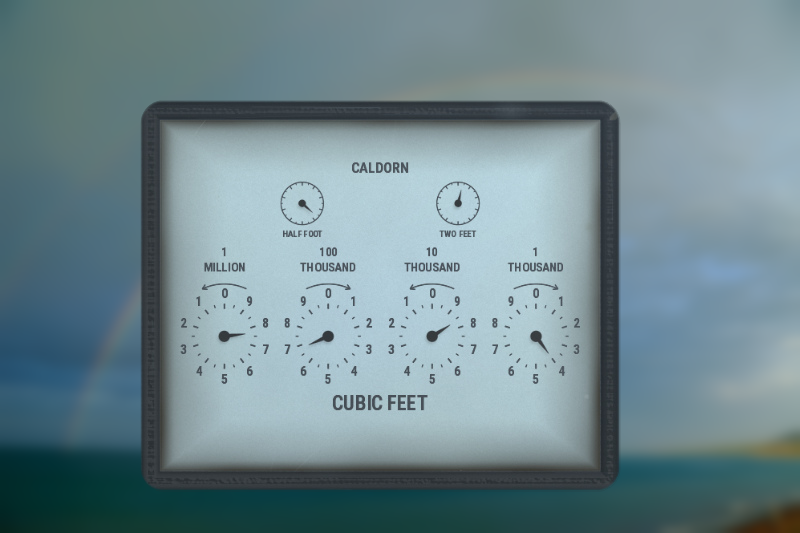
768400 ft³
